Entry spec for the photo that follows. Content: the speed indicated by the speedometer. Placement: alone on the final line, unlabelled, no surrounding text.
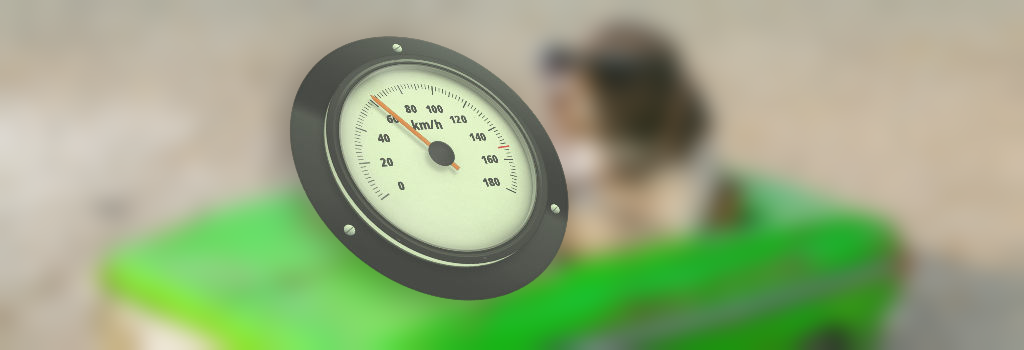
60 km/h
